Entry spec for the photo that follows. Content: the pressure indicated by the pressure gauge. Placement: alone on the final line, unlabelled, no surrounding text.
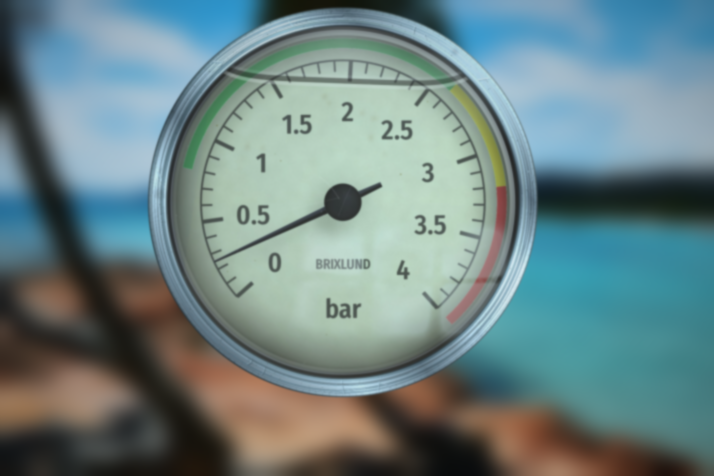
0.25 bar
